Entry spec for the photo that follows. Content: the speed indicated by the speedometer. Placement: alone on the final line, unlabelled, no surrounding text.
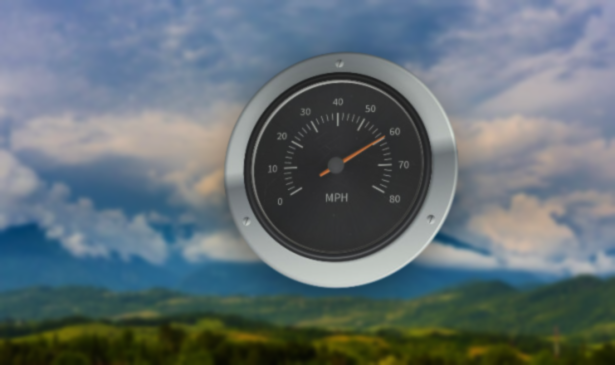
60 mph
